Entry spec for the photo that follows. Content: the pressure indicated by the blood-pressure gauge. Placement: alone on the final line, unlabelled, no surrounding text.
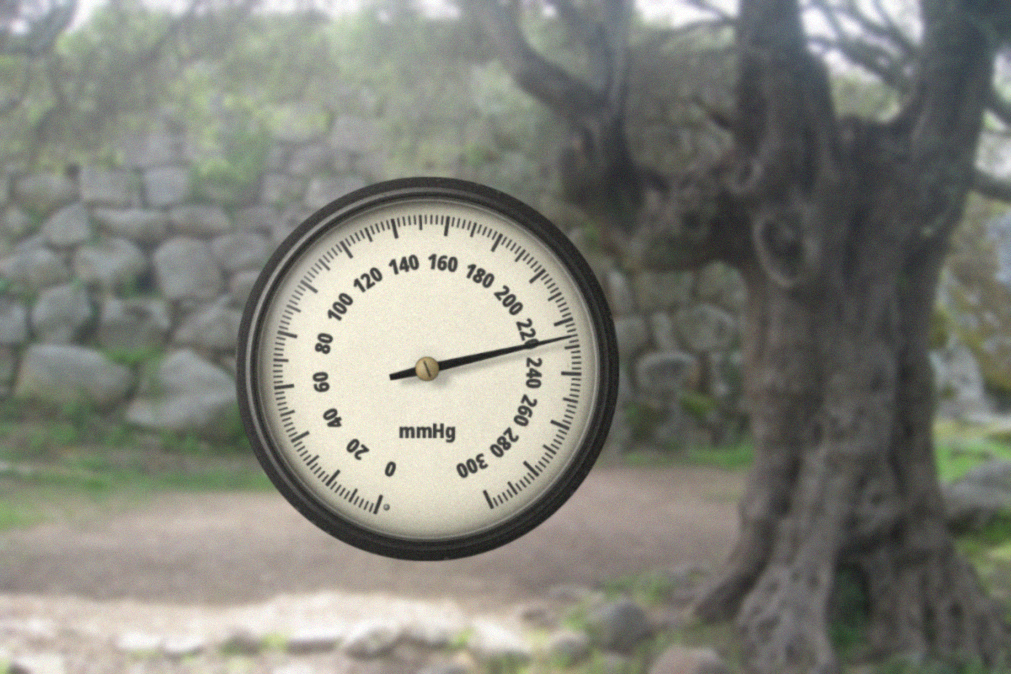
226 mmHg
